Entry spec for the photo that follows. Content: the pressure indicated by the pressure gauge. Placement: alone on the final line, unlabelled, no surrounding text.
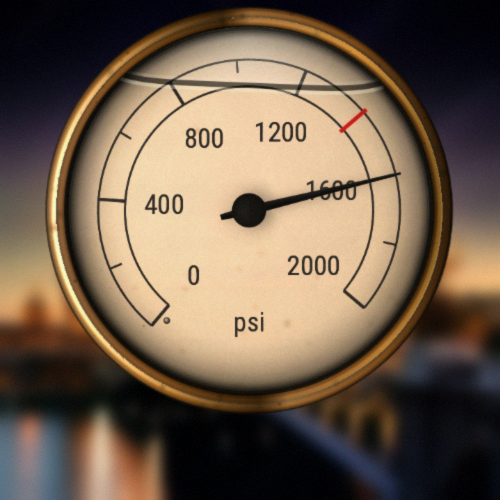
1600 psi
